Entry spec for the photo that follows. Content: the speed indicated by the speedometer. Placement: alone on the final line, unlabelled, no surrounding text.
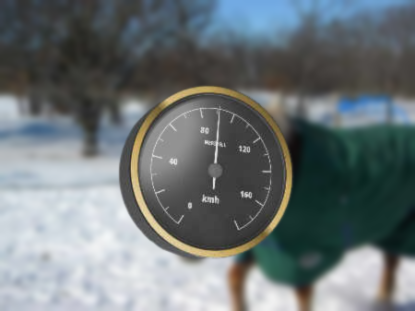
90 km/h
